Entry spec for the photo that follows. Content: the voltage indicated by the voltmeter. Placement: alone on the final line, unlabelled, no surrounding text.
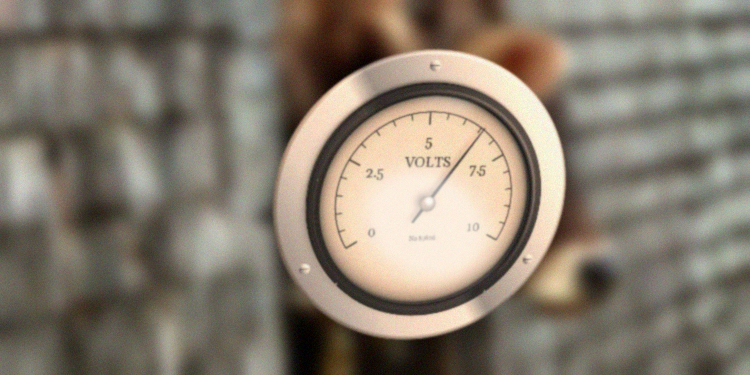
6.5 V
